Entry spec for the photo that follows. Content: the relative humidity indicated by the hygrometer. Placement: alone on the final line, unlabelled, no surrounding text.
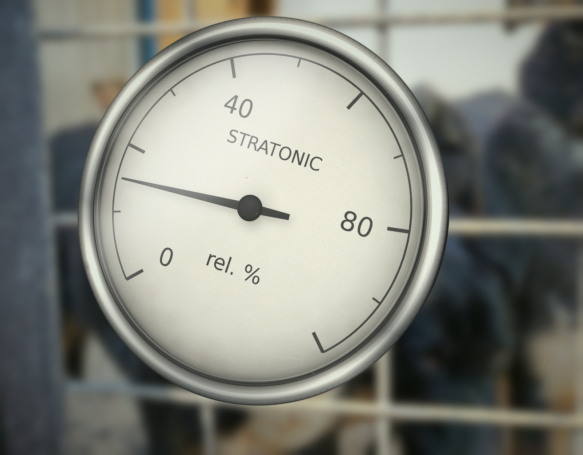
15 %
